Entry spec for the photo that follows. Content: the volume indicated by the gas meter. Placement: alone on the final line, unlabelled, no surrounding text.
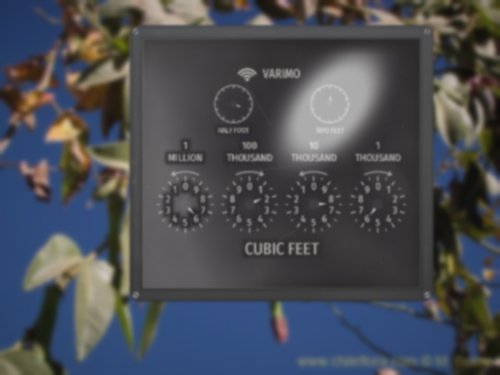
617600 ft³
